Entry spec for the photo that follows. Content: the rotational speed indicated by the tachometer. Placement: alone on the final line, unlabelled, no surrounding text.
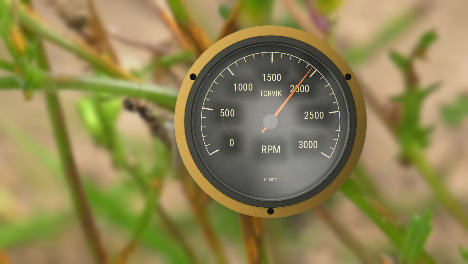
1950 rpm
